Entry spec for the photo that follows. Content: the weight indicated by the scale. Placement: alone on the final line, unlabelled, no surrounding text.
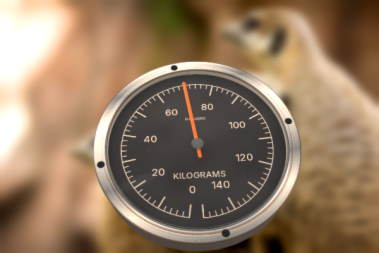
70 kg
